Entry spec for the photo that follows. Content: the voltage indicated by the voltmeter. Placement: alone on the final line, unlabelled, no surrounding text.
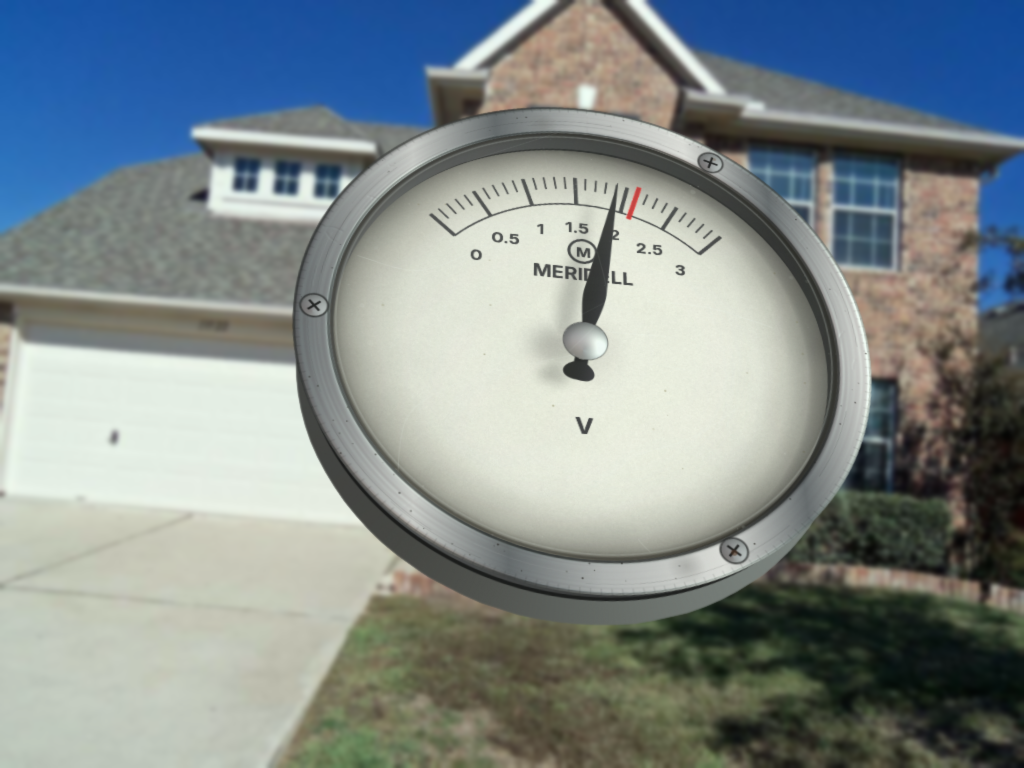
1.9 V
